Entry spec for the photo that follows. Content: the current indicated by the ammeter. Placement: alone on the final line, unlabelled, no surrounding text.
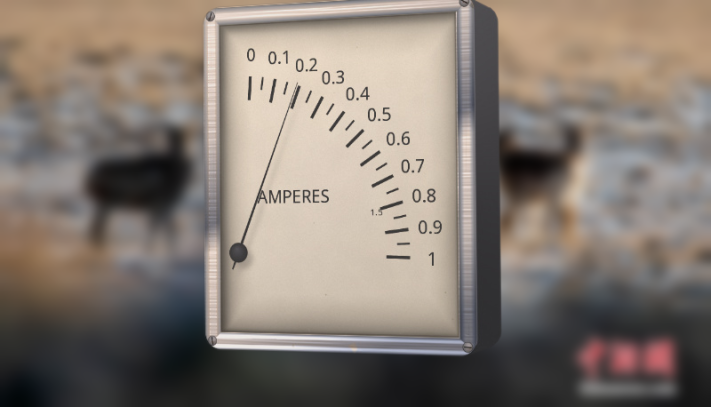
0.2 A
